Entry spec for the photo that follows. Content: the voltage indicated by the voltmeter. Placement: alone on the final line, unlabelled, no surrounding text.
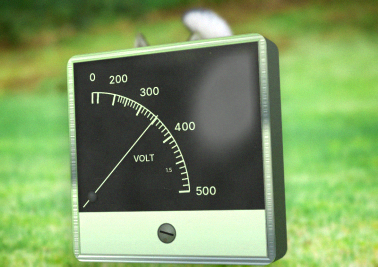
350 V
